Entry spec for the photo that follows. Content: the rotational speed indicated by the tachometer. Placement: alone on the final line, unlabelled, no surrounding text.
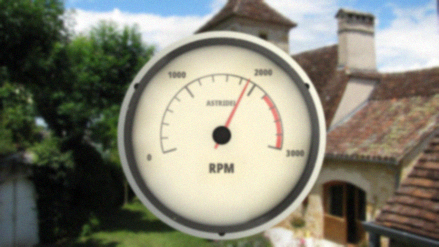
1900 rpm
